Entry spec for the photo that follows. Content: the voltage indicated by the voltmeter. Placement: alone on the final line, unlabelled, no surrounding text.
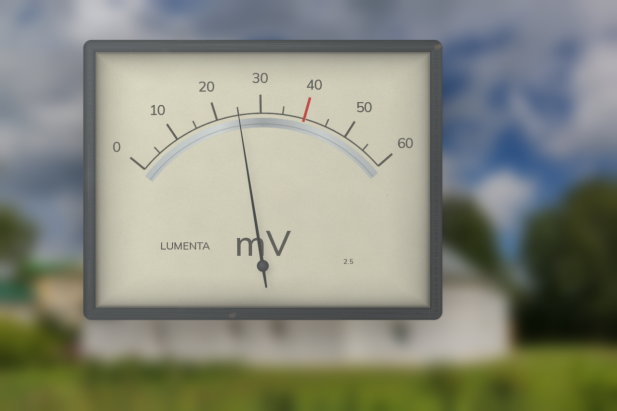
25 mV
